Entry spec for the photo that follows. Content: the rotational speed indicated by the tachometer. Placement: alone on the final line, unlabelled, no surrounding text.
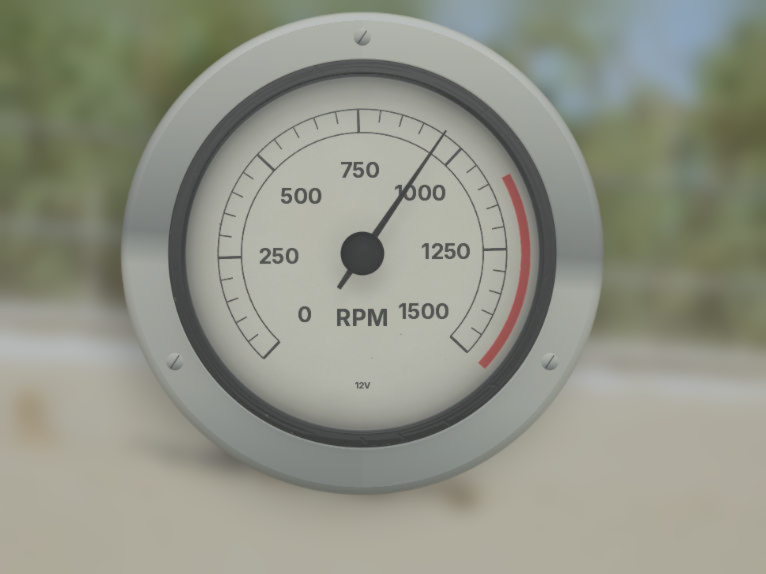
950 rpm
